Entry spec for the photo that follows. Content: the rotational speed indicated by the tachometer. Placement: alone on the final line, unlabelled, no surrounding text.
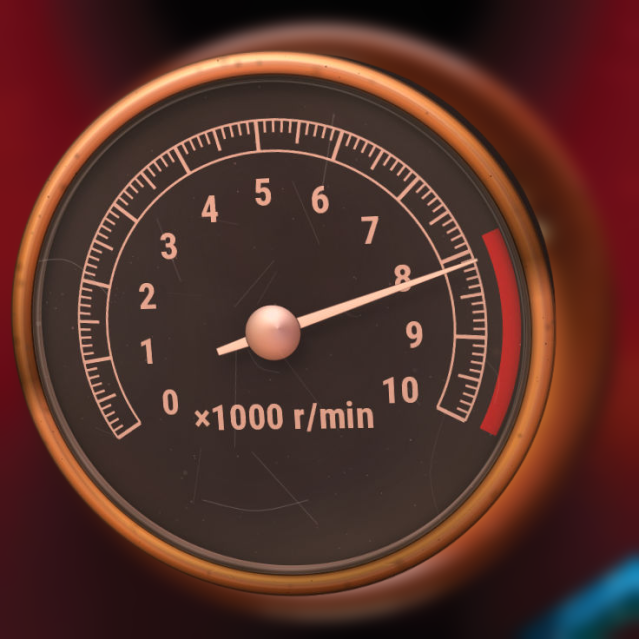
8100 rpm
